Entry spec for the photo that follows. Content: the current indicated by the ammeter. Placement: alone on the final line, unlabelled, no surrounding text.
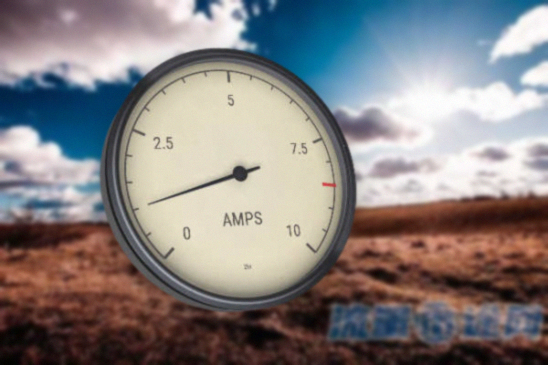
1 A
